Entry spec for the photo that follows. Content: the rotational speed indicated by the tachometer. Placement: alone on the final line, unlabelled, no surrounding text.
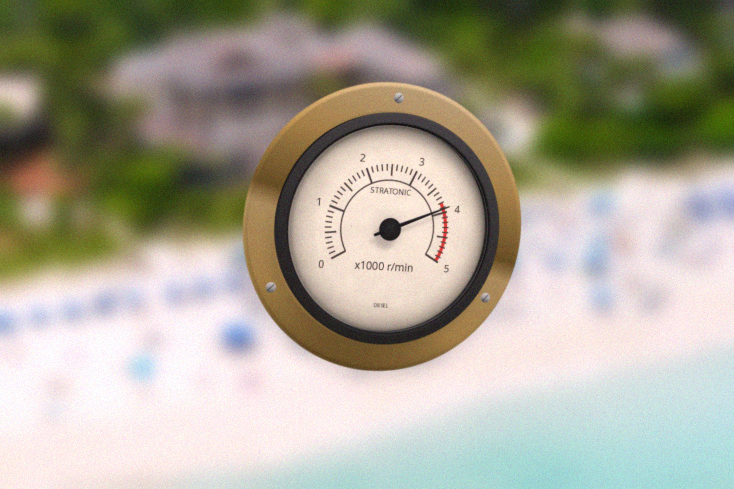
3900 rpm
